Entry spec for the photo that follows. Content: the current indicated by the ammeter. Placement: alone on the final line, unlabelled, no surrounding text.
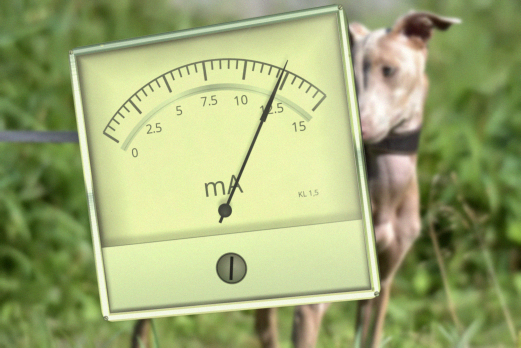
12.25 mA
